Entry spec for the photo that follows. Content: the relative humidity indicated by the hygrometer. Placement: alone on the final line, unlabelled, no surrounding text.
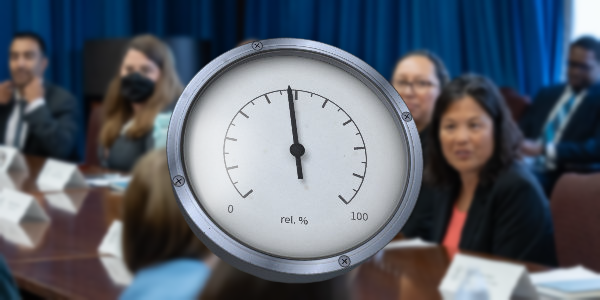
47.5 %
